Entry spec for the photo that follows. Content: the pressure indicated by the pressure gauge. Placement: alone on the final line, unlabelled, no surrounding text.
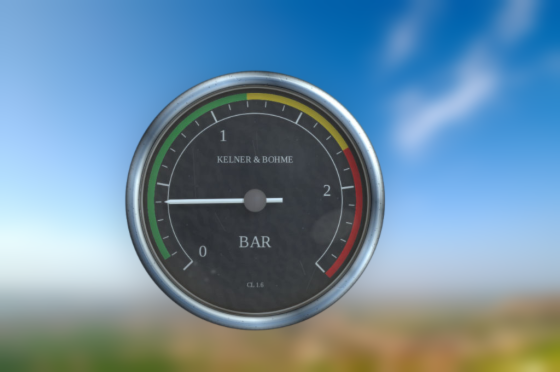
0.4 bar
